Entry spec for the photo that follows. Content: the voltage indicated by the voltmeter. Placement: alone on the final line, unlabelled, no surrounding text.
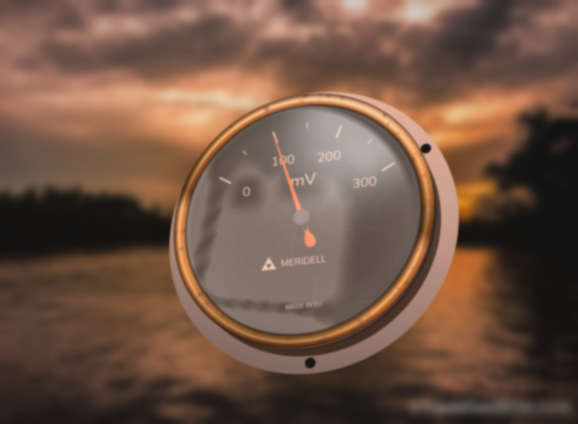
100 mV
